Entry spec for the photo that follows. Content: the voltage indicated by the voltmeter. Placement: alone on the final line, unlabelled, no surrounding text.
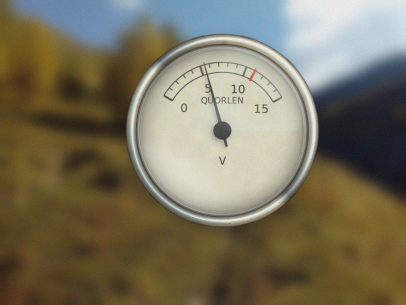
5.5 V
